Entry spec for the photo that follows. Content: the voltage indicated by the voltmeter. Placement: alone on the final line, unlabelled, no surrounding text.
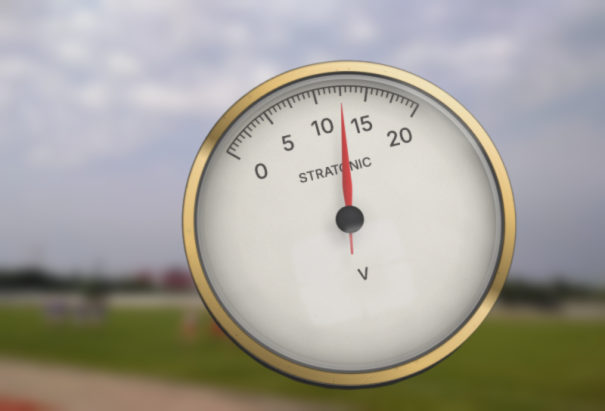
12.5 V
